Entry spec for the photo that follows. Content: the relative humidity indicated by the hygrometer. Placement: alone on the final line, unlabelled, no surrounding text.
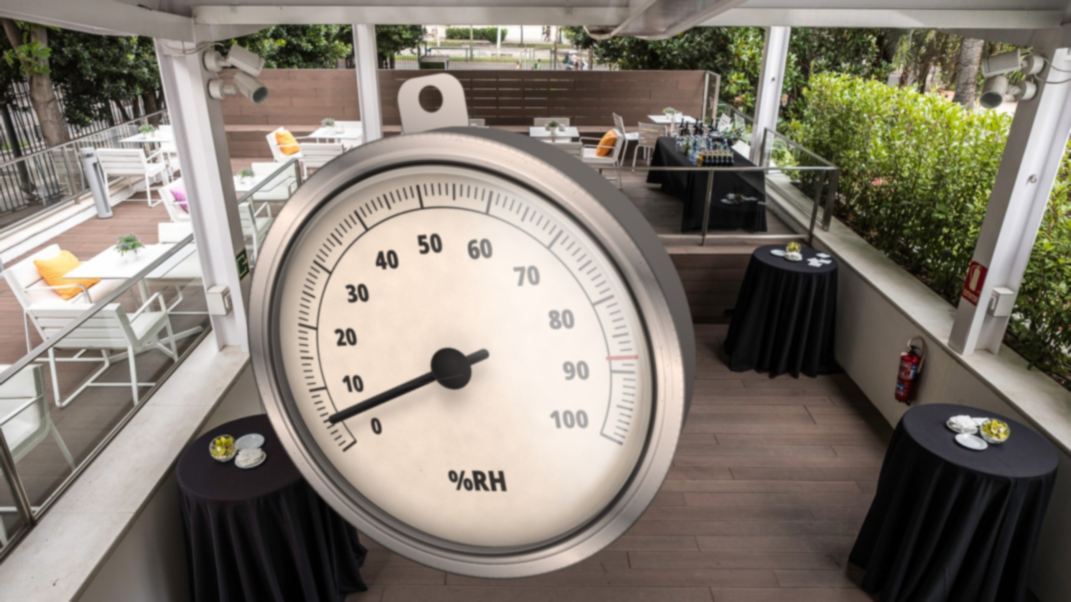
5 %
